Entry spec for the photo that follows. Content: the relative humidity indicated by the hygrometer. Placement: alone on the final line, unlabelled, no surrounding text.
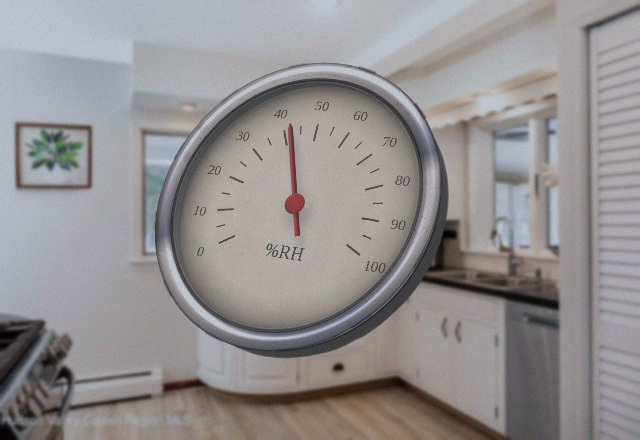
42.5 %
